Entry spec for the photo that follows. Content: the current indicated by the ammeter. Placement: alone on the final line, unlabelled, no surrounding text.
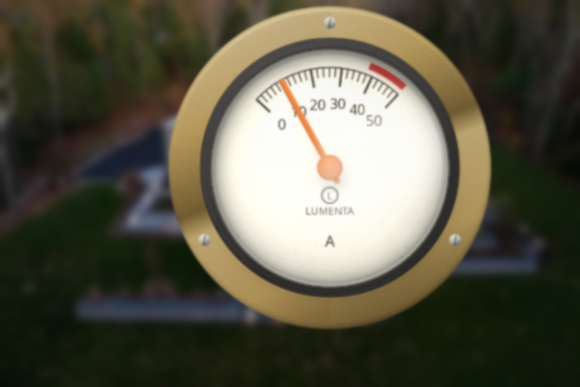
10 A
